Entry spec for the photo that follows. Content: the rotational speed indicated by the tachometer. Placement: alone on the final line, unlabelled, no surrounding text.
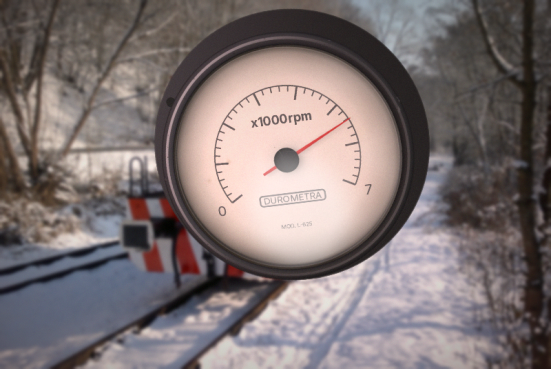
5400 rpm
